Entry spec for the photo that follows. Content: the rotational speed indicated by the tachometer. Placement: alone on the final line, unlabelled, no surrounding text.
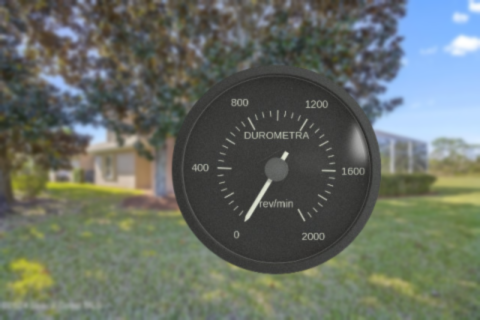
0 rpm
